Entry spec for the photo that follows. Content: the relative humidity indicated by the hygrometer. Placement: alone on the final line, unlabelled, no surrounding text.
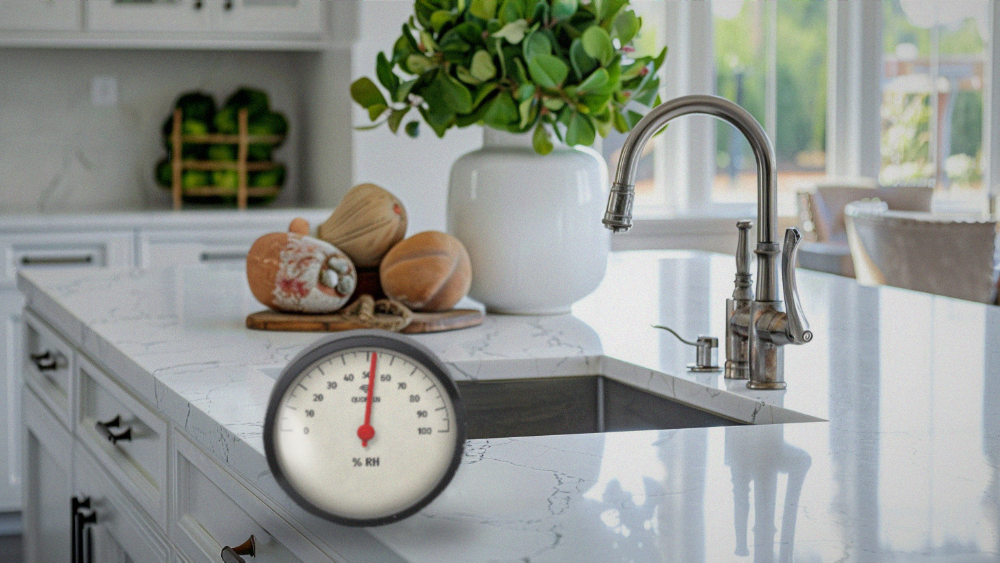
52.5 %
